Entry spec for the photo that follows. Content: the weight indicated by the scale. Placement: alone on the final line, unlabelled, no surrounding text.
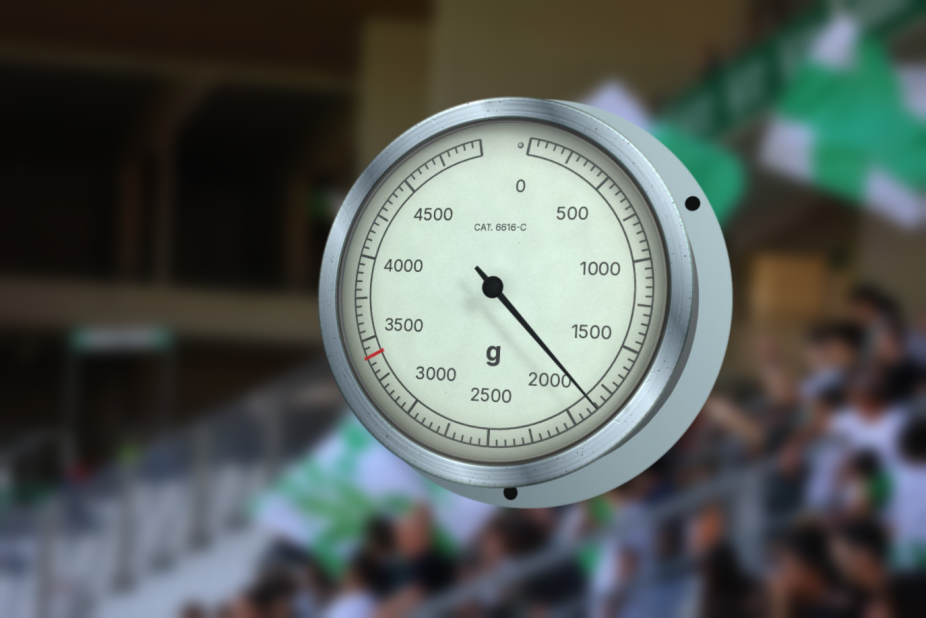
1850 g
